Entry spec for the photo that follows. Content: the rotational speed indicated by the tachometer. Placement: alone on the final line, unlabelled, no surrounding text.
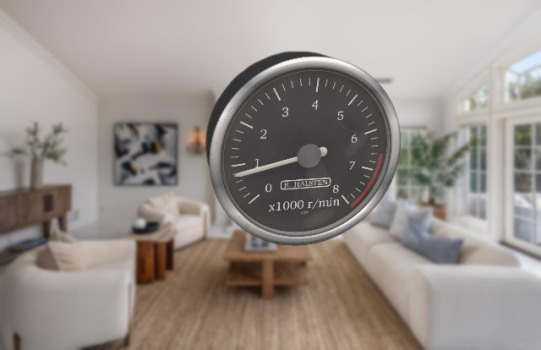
800 rpm
